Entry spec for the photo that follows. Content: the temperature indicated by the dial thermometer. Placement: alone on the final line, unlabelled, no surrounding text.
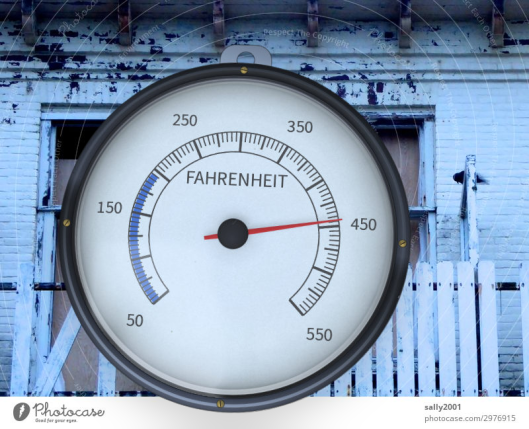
445 °F
